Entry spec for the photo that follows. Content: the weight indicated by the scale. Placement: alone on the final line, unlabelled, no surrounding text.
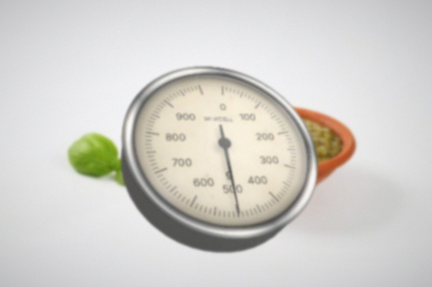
500 g
